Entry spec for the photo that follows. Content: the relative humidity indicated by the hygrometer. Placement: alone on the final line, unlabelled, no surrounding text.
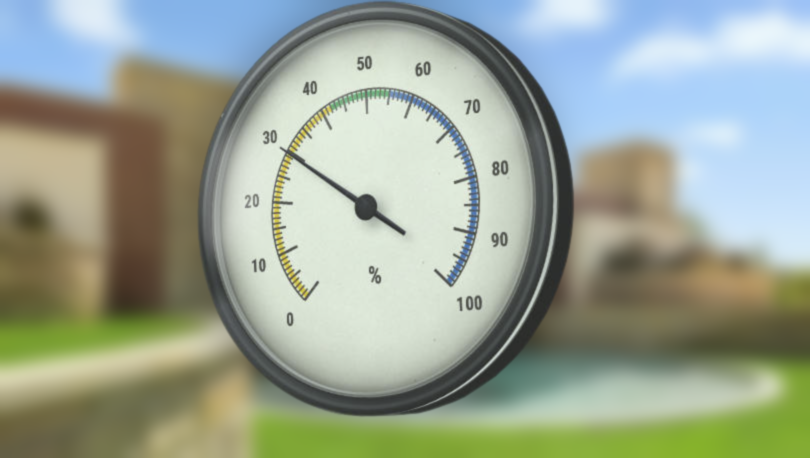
30 %
